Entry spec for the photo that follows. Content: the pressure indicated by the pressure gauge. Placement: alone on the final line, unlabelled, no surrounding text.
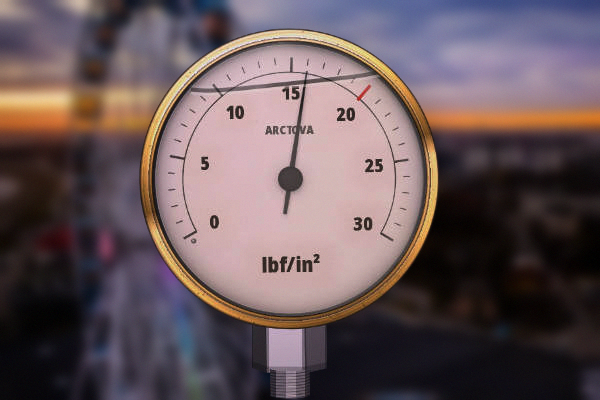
16 psi
